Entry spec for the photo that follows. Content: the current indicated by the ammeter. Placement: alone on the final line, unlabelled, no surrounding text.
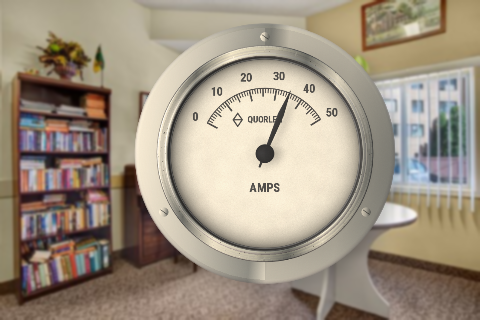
35 A
